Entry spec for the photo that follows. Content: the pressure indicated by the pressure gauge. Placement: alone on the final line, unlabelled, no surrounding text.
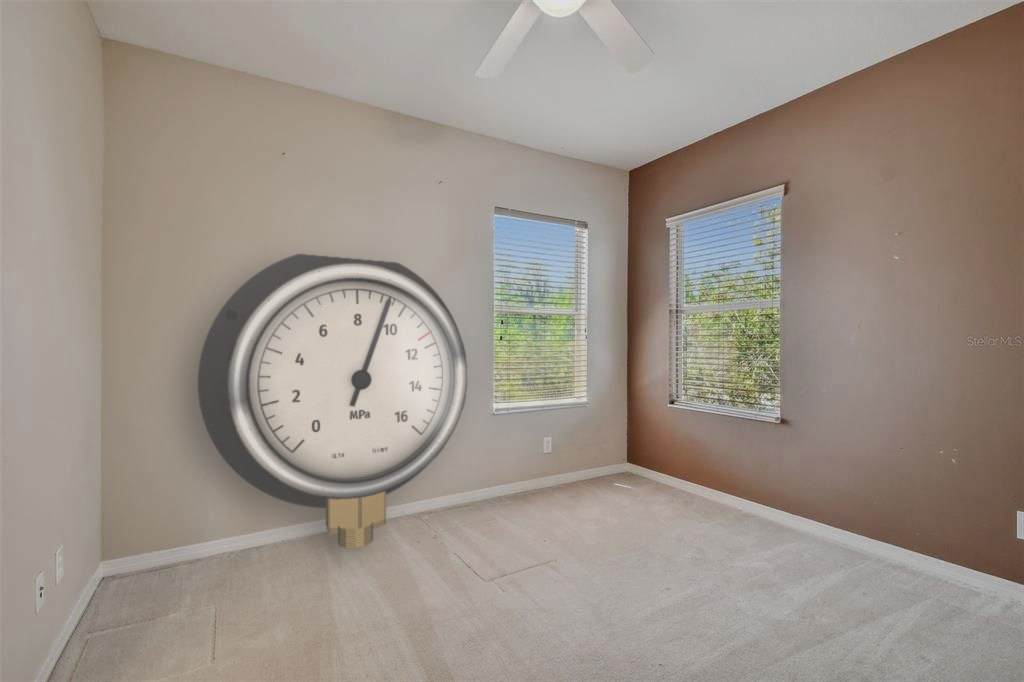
9.25 MPa
